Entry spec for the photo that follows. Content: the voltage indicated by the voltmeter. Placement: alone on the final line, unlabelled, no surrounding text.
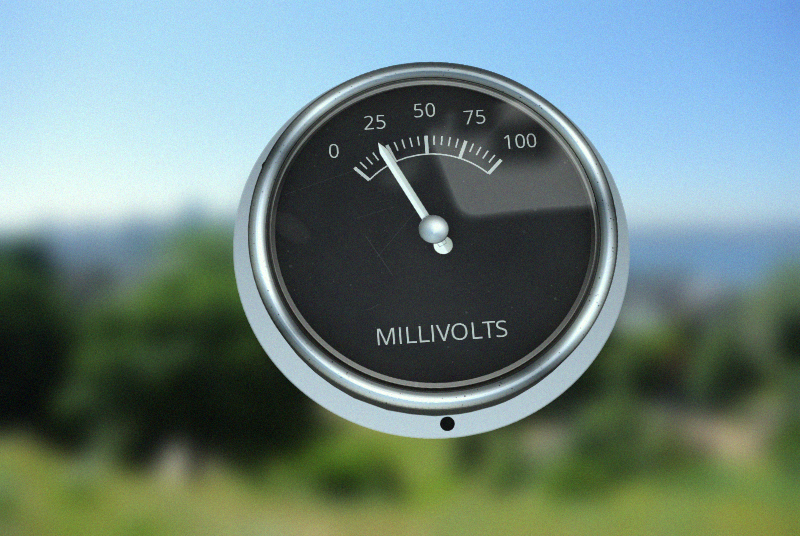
20 mV
